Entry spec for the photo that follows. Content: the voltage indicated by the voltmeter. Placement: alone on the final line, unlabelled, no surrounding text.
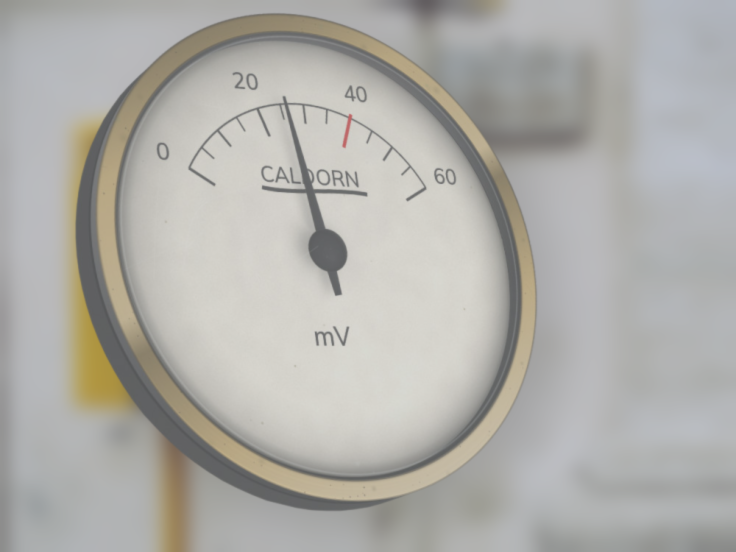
25 mV
